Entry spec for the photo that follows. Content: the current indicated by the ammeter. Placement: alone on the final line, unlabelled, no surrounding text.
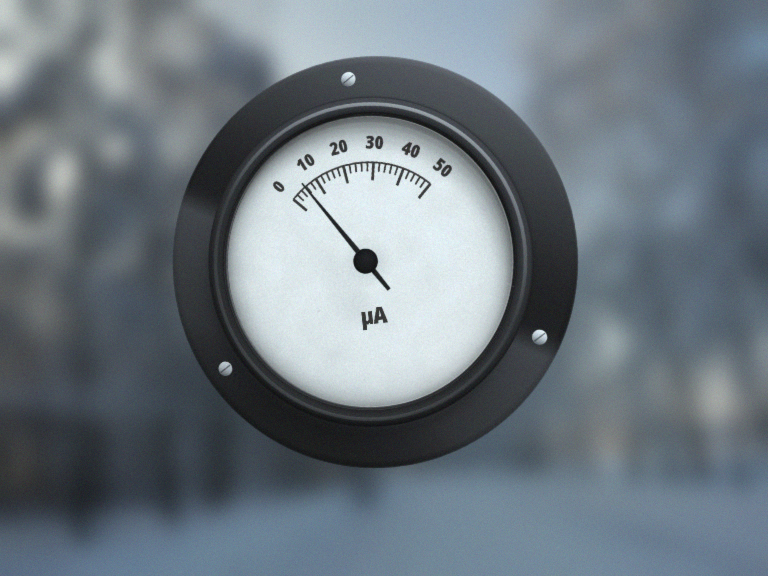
6 µA
